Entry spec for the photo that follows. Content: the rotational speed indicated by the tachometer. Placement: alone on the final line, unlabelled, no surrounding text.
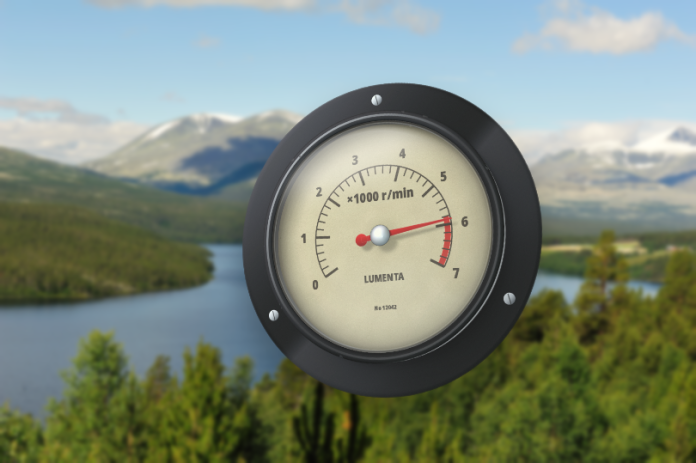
5900 rpm
